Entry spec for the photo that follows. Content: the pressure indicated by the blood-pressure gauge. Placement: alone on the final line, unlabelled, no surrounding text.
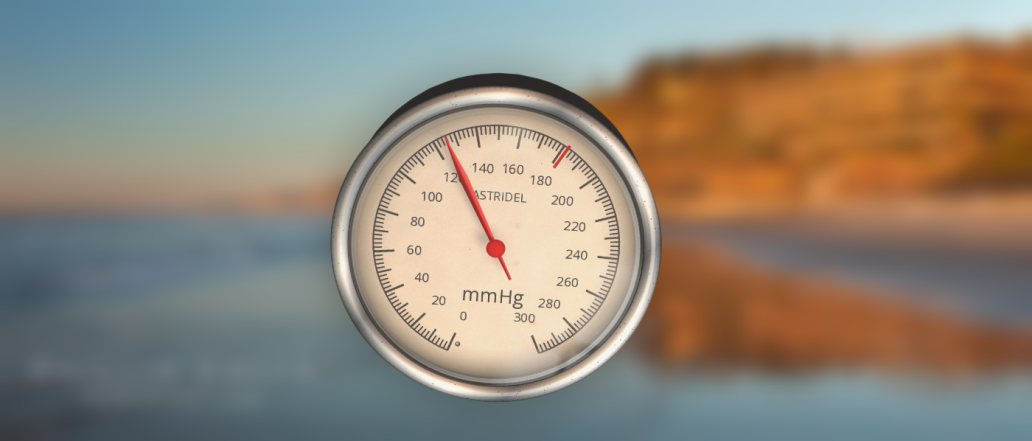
126 mmHg
